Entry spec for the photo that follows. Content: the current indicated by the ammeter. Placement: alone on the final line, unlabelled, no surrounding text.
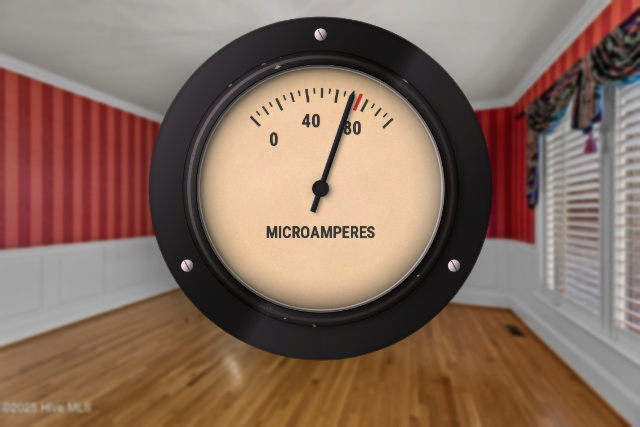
70 µA
